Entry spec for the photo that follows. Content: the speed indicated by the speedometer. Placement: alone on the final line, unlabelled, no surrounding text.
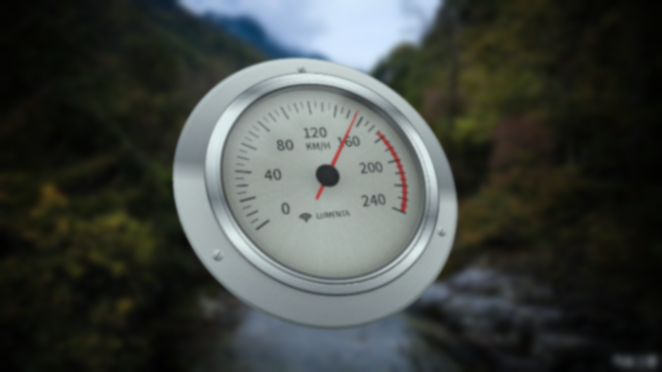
155 km/h
